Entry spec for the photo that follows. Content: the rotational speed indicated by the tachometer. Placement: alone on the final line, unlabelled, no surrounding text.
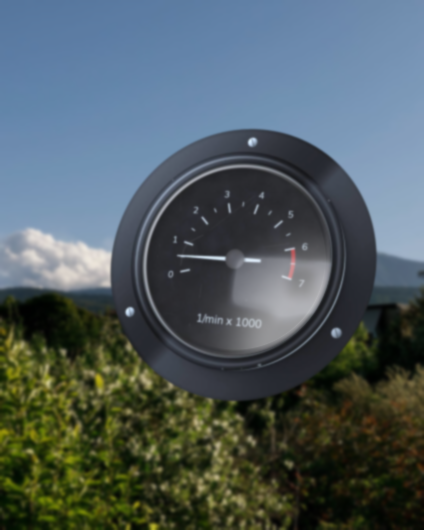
500 rpm
